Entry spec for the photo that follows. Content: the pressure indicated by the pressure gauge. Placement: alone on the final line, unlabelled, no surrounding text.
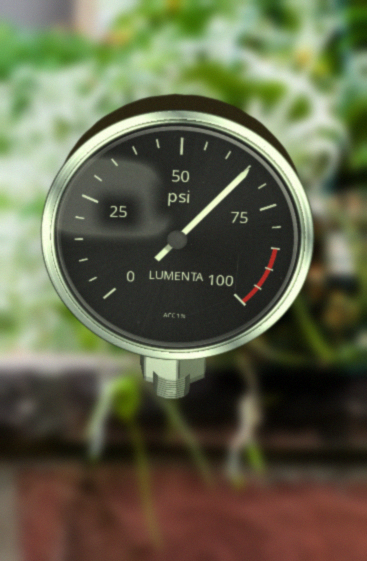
65 psi
